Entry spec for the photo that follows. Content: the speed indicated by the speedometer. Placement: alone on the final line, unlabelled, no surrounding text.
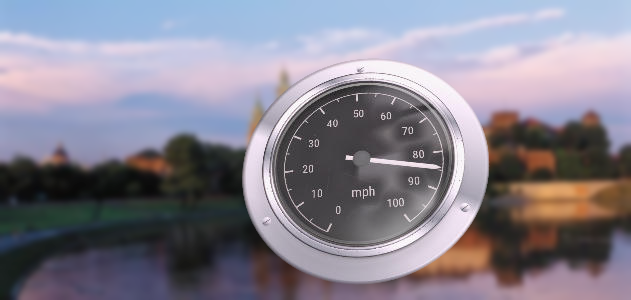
85 mph
